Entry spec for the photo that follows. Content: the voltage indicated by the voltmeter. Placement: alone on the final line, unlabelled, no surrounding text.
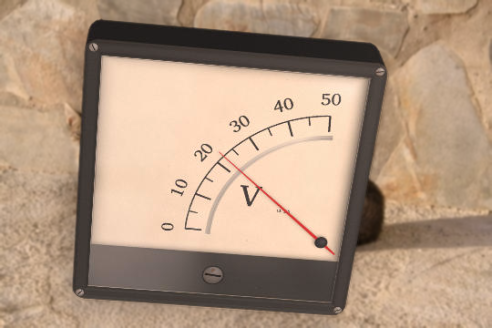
22.5 V
